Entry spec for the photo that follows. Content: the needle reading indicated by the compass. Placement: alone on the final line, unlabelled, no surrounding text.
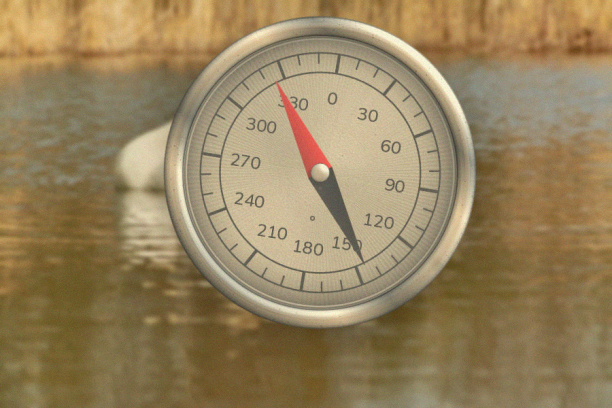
325 °
